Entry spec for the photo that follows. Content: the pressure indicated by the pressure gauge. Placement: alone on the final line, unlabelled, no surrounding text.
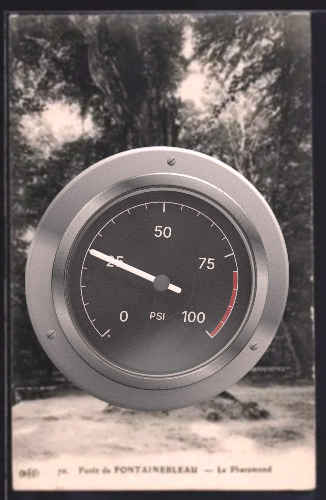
25 psi
